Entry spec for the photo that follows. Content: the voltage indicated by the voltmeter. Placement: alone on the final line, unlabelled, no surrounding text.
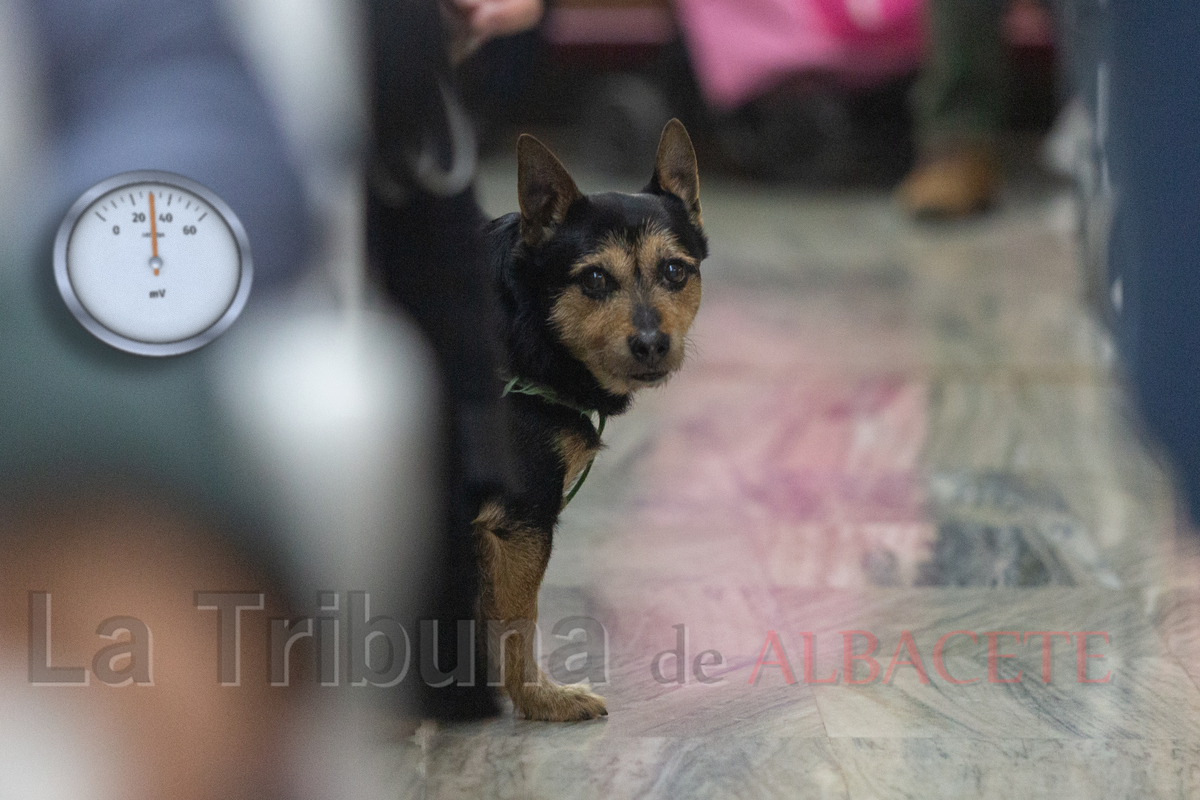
30 mV
